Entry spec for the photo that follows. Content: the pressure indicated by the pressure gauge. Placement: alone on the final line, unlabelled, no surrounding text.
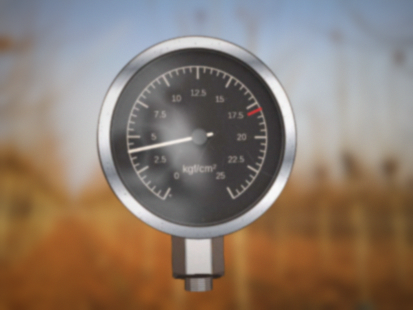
4 kg/cm²
